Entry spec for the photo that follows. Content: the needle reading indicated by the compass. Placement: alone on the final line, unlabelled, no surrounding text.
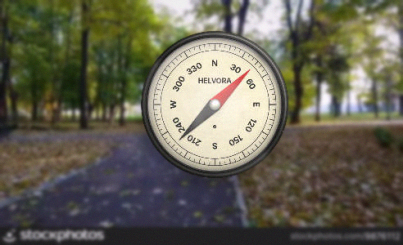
45 °
